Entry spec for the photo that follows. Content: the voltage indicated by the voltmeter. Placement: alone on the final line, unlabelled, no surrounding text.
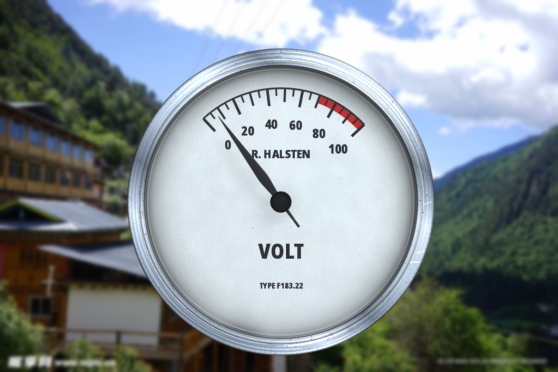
7.5 V
